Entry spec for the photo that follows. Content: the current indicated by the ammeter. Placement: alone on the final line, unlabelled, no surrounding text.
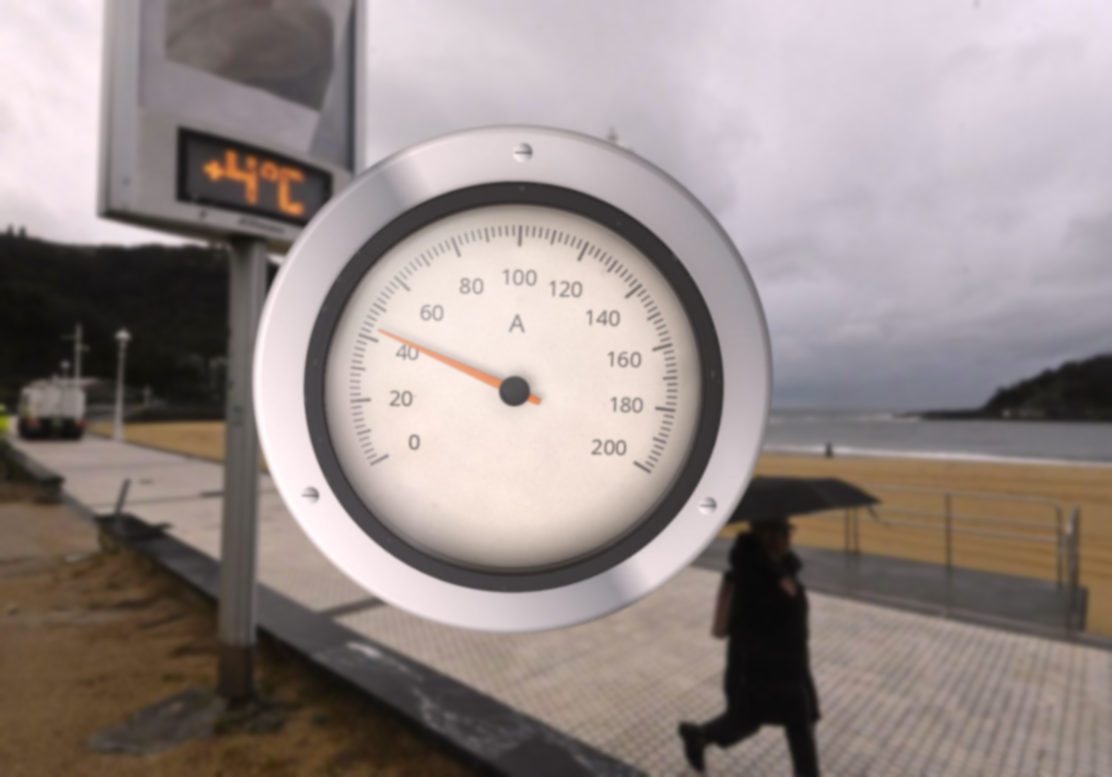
44 A
